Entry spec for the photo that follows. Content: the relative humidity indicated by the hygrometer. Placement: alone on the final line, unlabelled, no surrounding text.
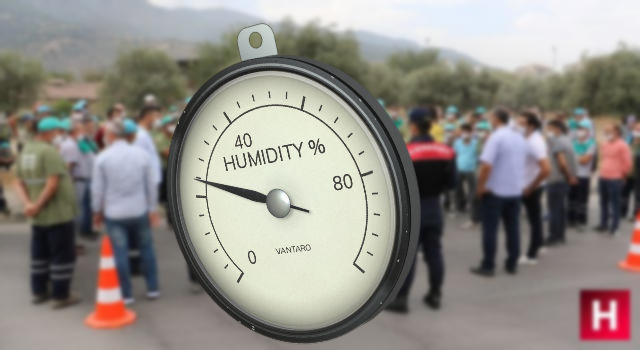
24 %
